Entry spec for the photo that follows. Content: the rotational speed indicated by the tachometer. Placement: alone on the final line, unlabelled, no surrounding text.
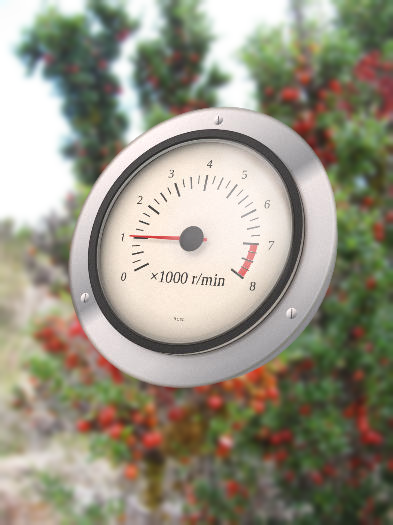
1000 rpm
